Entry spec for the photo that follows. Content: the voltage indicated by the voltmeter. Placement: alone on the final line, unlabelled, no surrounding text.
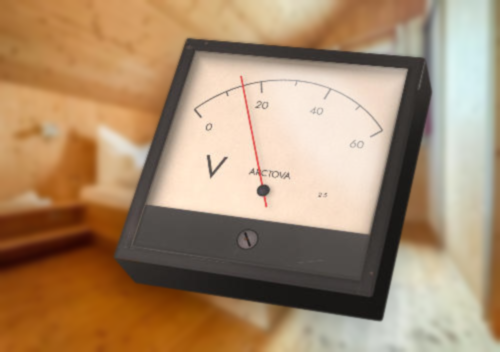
15 V
